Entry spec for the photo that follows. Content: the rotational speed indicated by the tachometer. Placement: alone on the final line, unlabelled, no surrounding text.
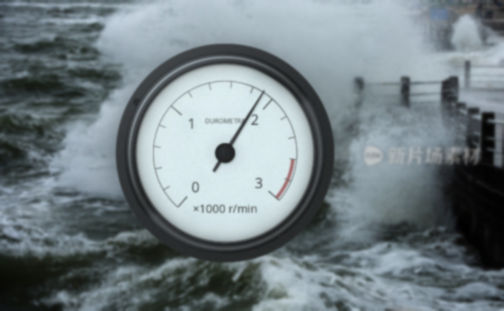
1900 rpm
